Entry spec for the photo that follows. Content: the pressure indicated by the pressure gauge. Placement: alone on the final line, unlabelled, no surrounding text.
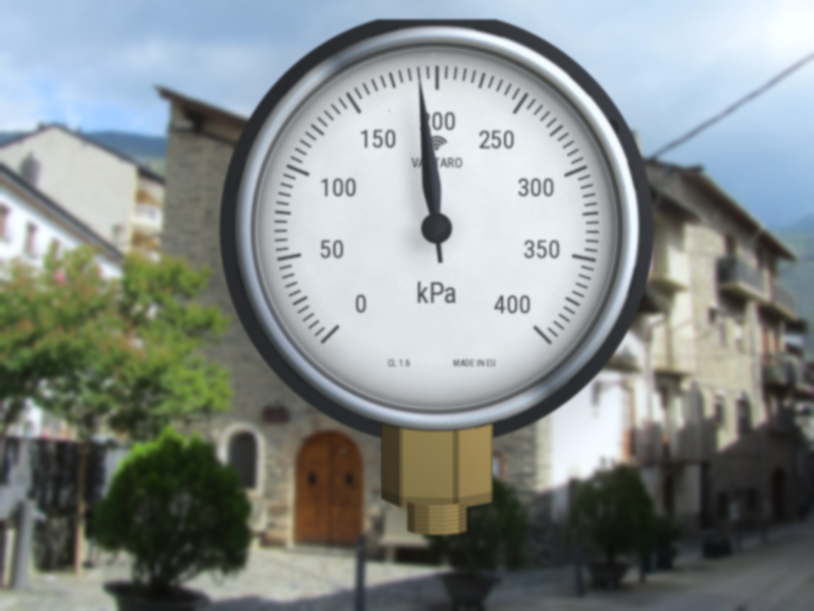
190 kPa
